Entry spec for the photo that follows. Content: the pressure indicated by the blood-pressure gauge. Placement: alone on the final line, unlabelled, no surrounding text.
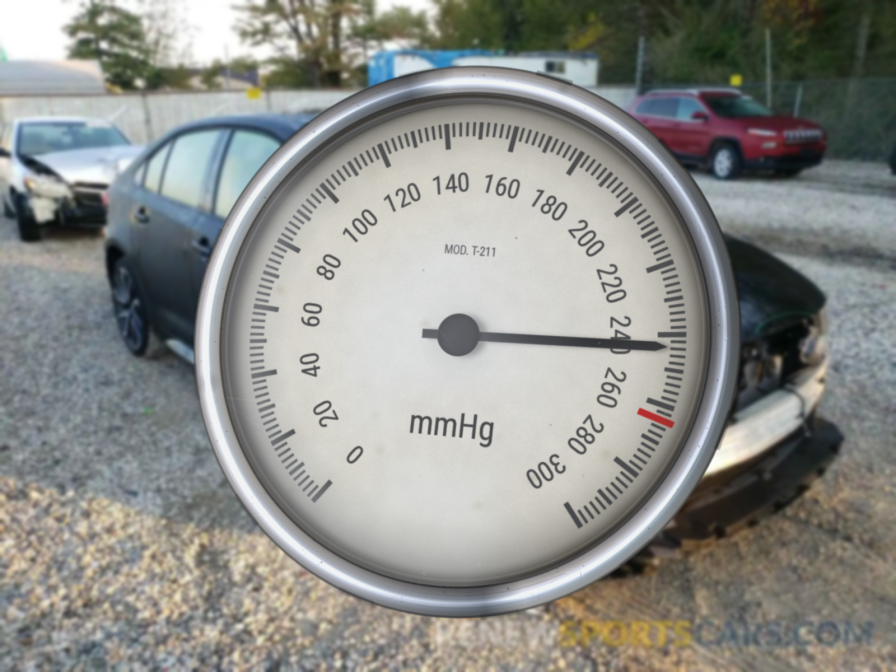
244 mmHg
